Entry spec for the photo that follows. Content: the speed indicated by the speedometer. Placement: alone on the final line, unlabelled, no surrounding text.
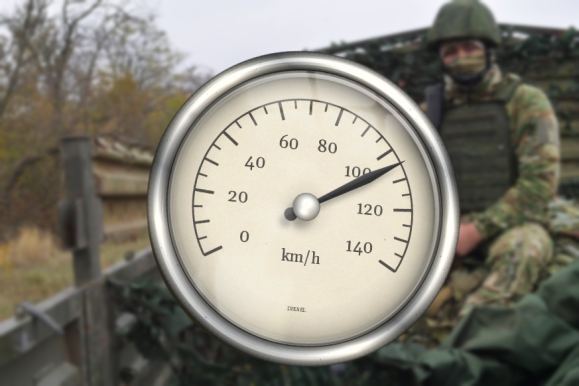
105 km/h
